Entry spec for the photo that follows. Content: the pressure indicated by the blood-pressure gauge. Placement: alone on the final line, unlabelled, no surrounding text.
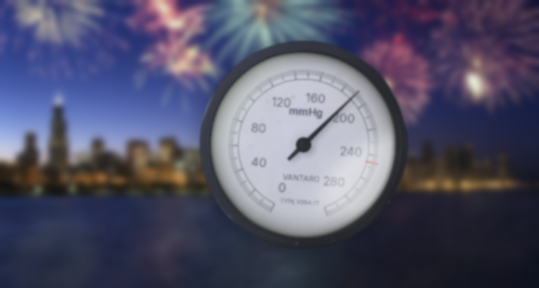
190 mmHg
